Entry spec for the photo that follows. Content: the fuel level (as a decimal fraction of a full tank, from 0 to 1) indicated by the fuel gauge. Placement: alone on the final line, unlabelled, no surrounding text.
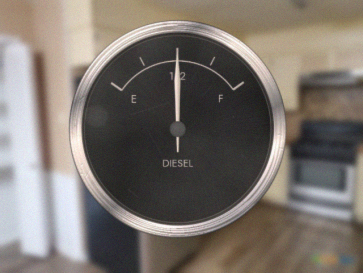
0.5
